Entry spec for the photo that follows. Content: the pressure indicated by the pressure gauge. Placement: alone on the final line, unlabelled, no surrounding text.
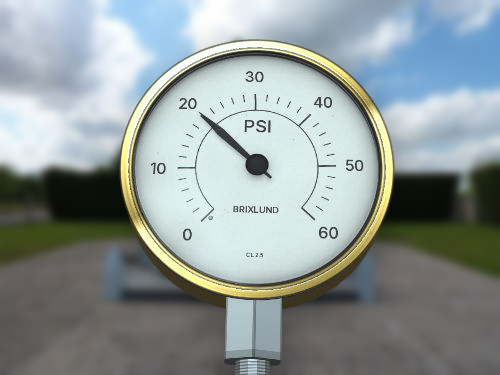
20 psi
